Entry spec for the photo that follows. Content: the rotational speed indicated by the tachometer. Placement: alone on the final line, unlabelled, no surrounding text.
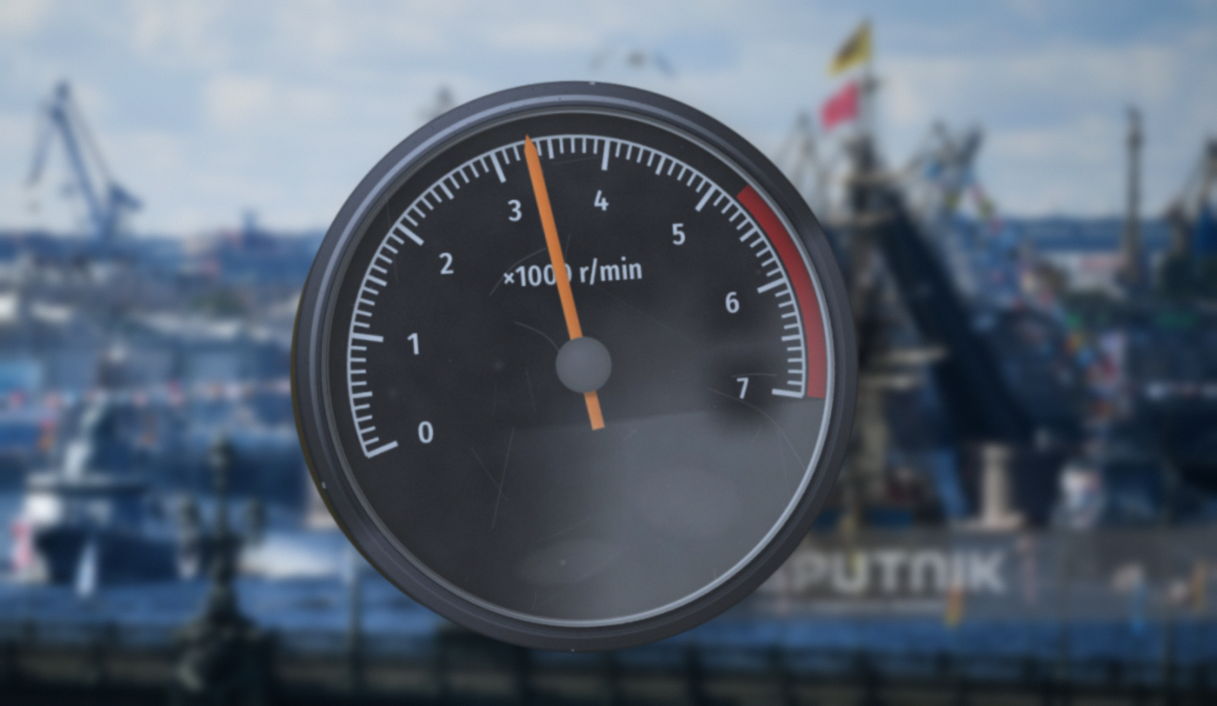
3300 rpm
